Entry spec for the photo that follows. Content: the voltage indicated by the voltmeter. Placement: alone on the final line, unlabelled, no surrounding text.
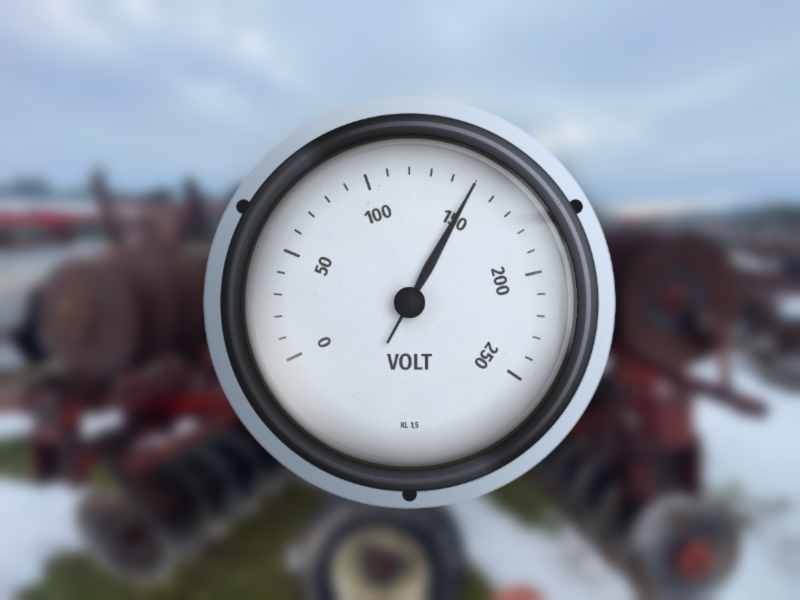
150 V
